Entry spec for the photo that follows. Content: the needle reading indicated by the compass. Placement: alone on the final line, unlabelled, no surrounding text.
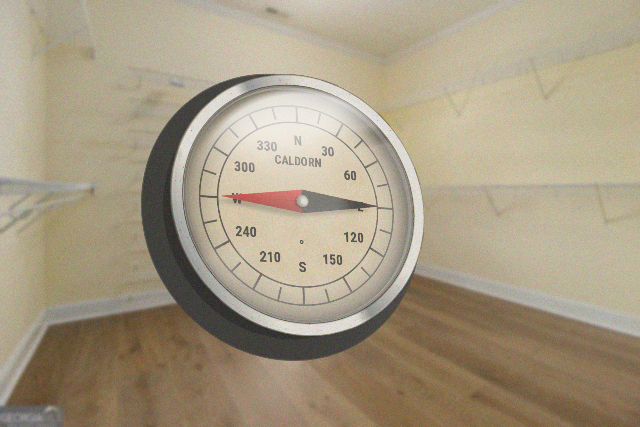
270 °
